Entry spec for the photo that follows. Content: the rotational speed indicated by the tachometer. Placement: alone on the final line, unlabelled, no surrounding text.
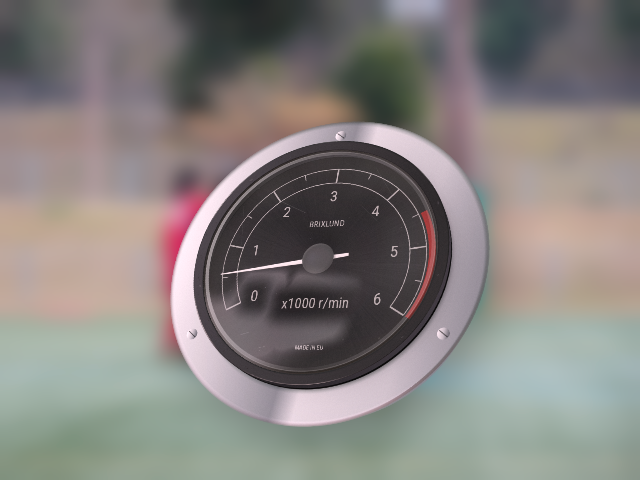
500 rpm
